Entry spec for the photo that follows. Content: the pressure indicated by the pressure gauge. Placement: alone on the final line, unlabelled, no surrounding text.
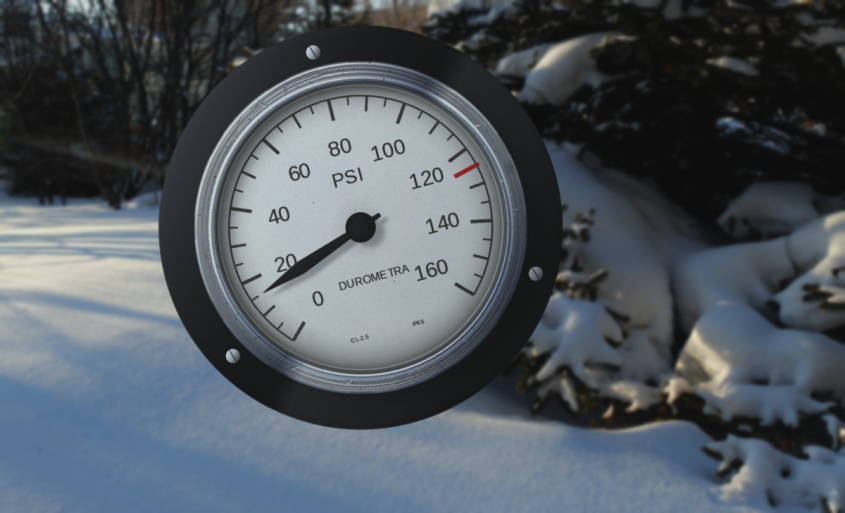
15 psi
